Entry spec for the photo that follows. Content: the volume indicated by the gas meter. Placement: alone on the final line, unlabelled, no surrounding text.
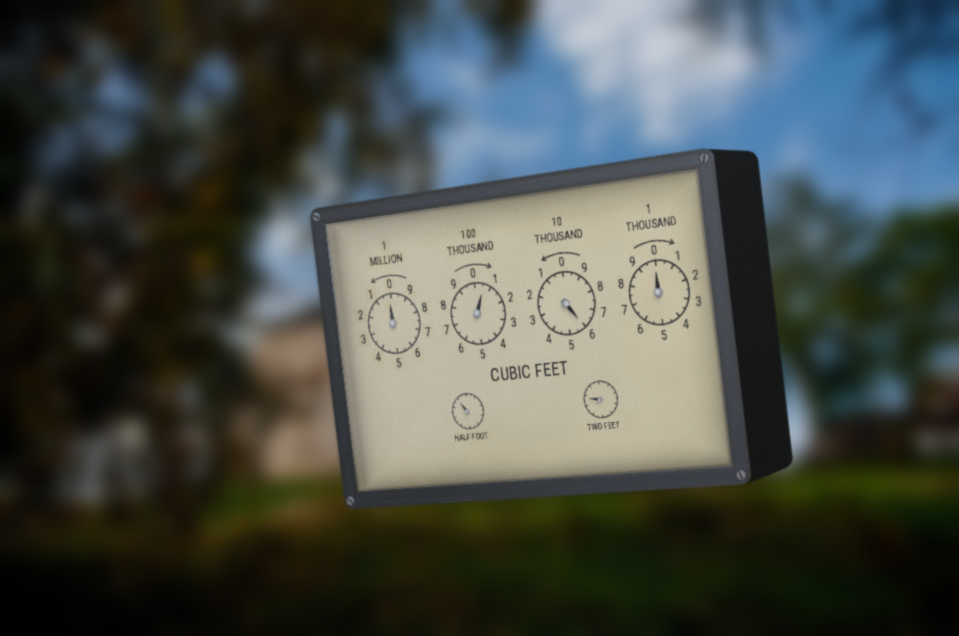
6000 ft³
